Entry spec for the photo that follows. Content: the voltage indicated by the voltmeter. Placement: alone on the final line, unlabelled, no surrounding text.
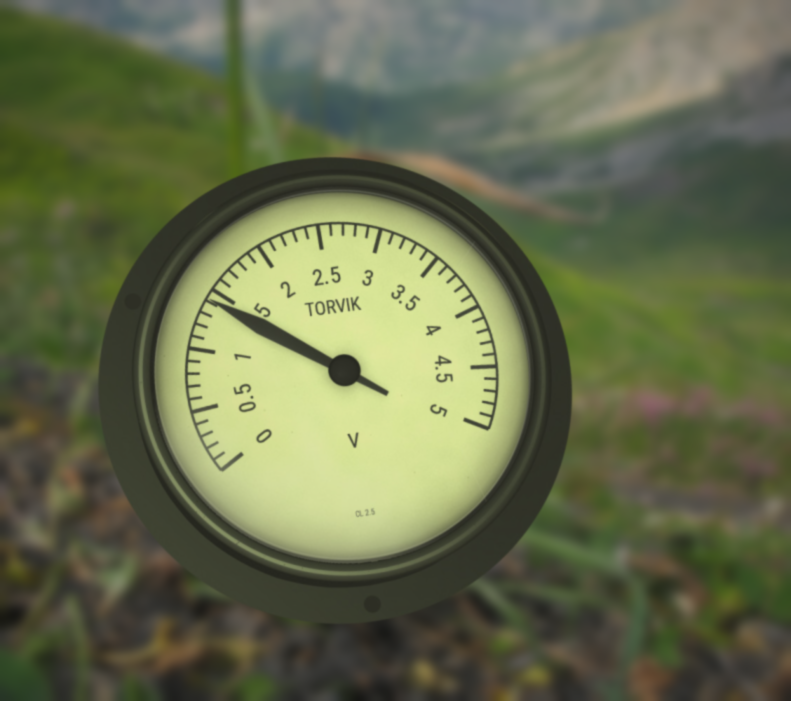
1.4 V
